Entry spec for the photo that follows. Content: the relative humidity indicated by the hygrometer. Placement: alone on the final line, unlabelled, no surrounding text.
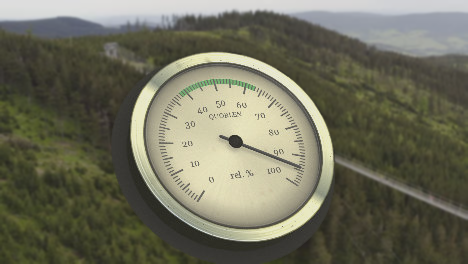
95 %
